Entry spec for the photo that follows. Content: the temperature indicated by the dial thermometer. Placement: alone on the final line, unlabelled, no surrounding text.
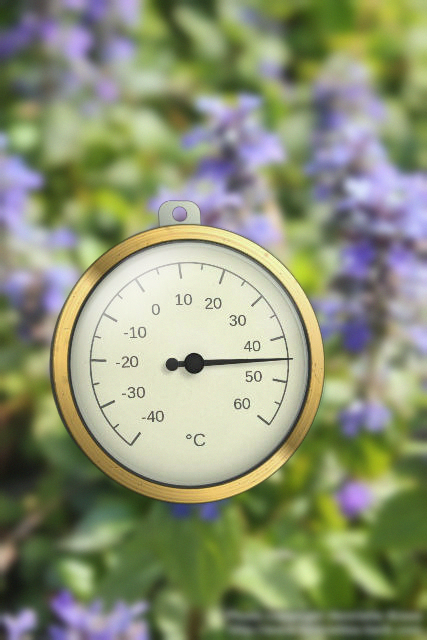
45 °C
